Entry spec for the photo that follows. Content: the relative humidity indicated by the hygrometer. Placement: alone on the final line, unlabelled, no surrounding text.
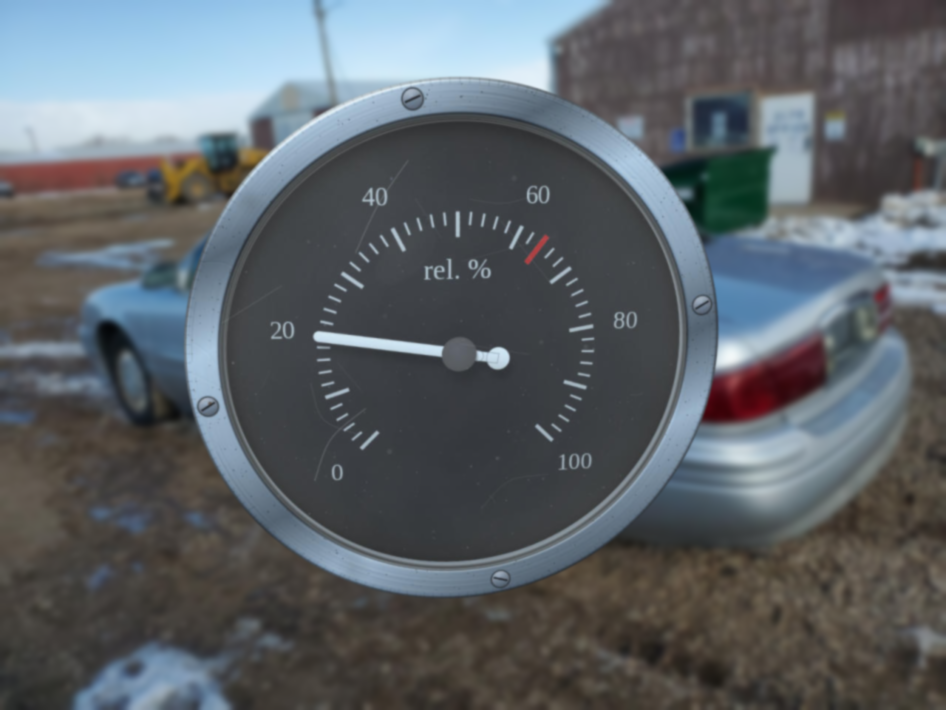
20 %
